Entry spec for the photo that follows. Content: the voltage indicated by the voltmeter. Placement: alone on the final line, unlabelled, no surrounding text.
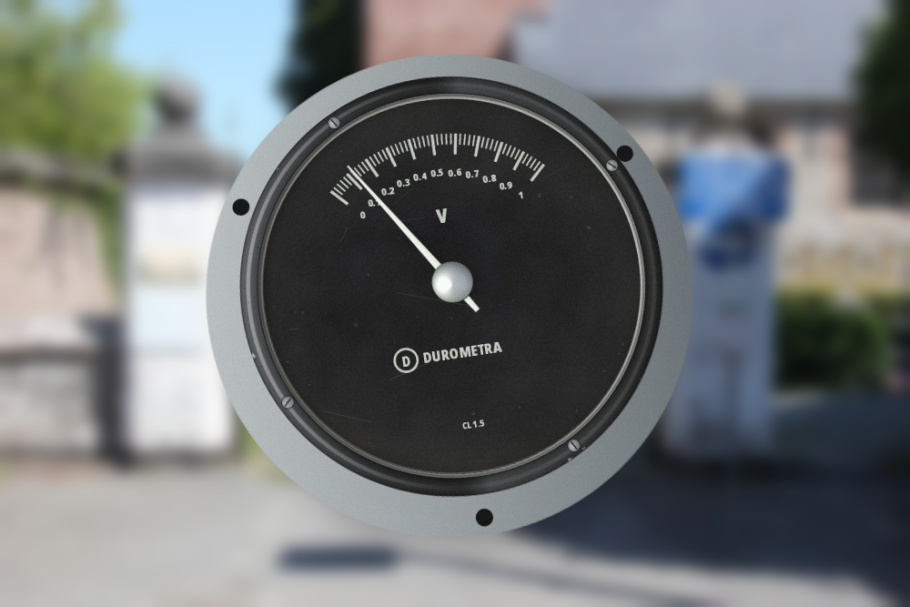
0.12 V
